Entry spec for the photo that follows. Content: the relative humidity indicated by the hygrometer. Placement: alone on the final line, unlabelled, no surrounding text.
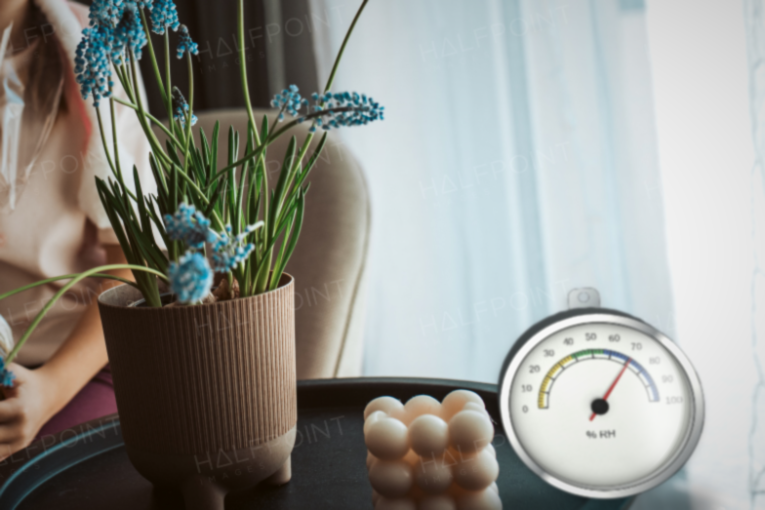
70 %
